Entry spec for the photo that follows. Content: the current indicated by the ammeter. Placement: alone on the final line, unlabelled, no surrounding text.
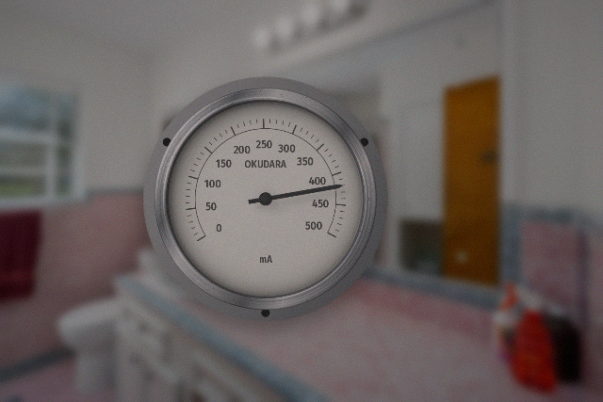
420 mA
